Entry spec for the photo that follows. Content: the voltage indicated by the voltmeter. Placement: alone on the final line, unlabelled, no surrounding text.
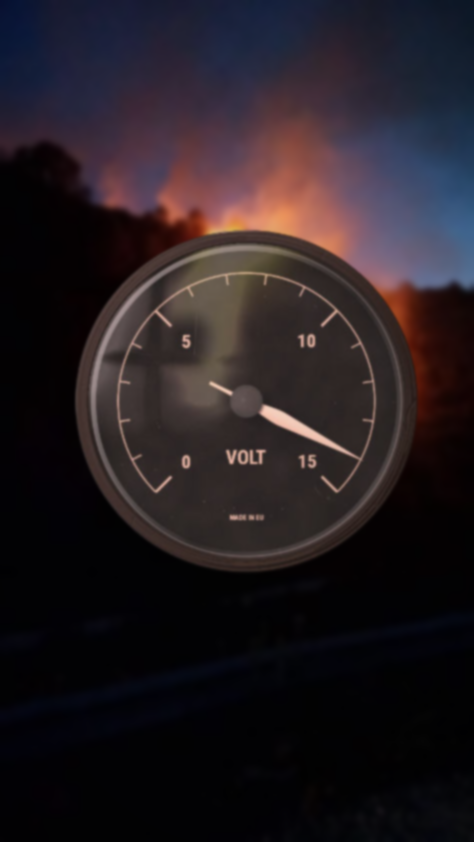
14 V
